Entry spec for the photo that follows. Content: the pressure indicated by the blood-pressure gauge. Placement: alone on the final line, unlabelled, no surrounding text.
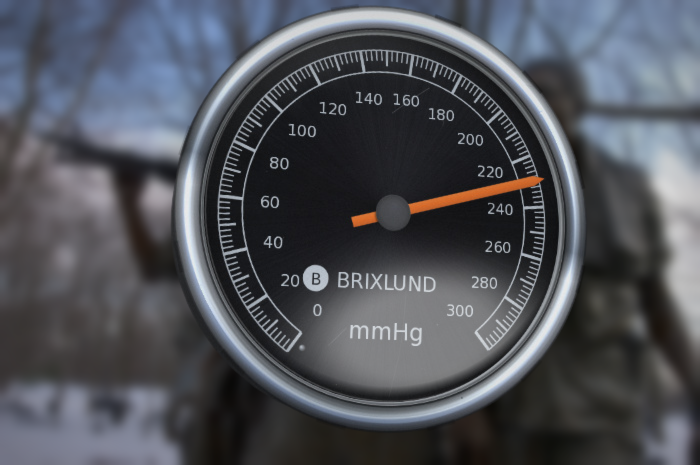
230 mmHg
